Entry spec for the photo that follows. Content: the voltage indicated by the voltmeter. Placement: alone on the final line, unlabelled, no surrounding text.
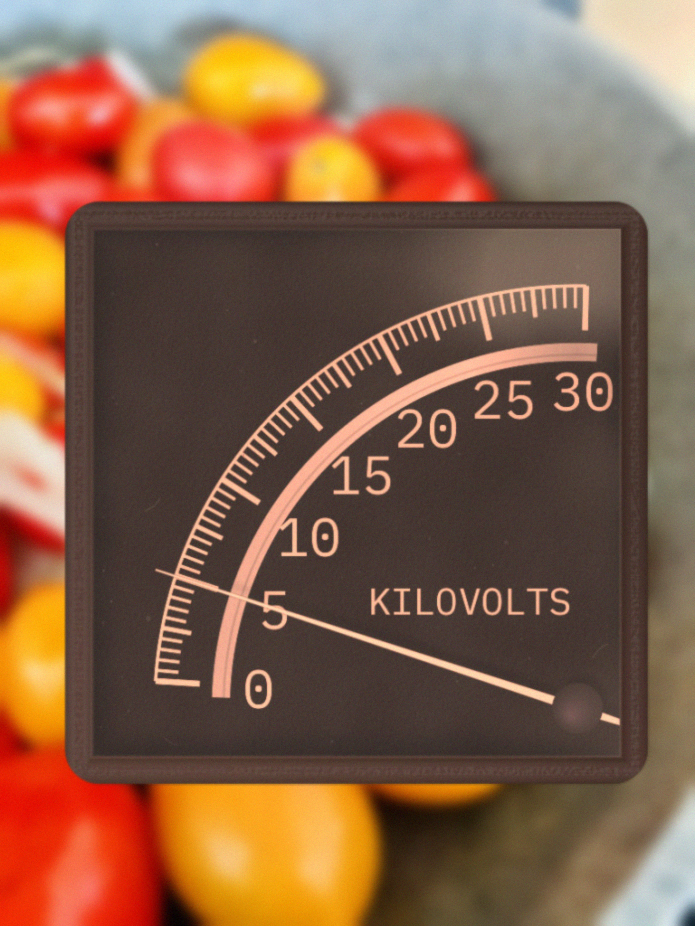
5 kV
